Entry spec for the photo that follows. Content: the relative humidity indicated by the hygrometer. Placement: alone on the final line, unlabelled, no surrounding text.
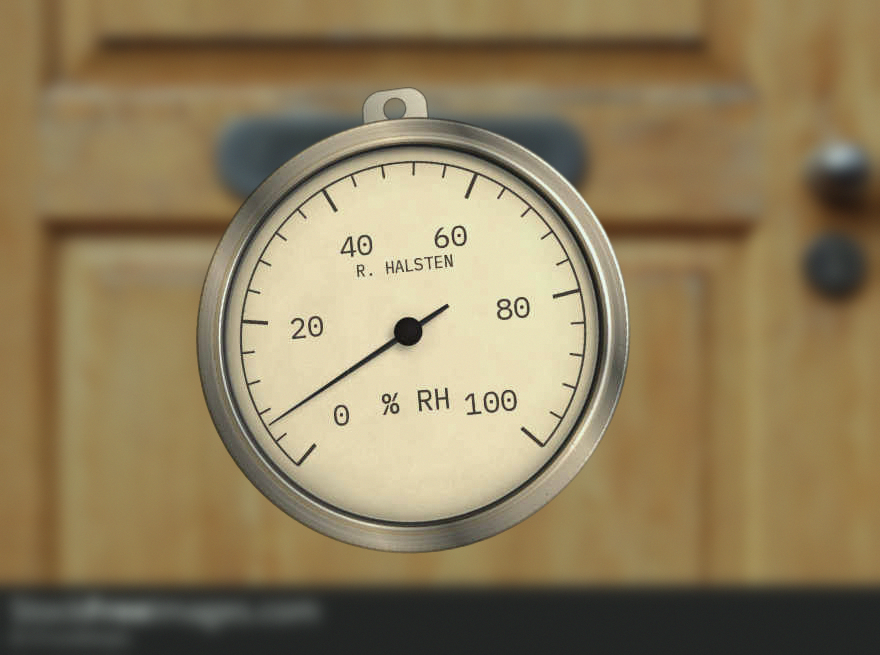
6 %
